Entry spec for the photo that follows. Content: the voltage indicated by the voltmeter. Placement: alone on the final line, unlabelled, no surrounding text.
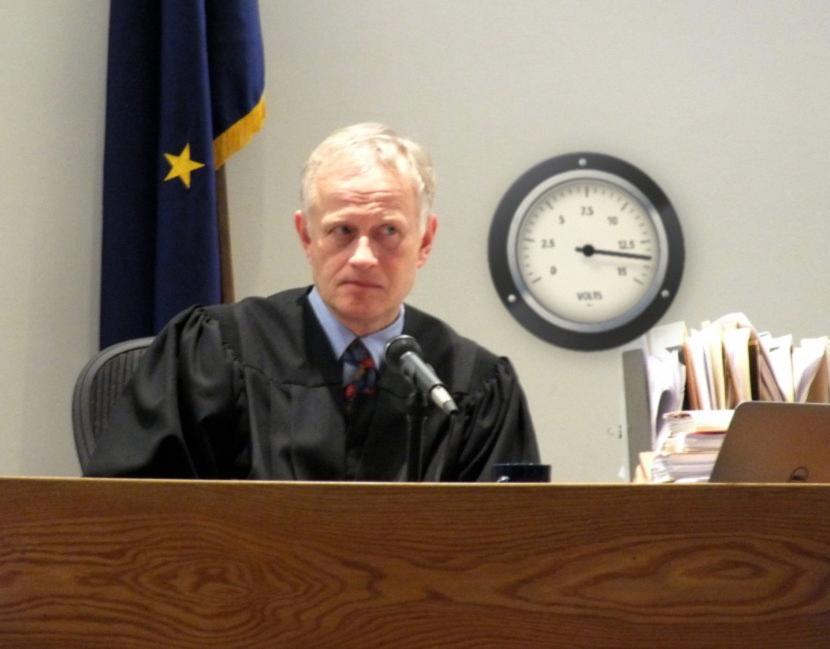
13.5 V
